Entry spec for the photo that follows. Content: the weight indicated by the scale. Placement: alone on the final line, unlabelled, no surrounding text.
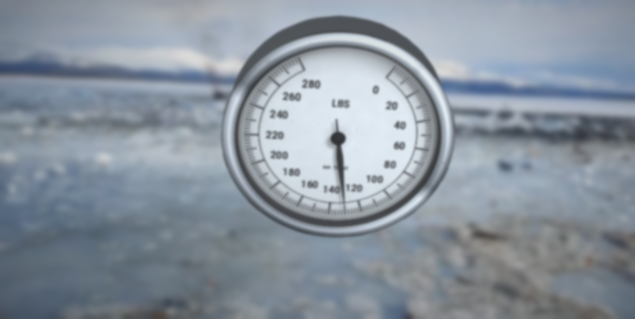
130 lb
